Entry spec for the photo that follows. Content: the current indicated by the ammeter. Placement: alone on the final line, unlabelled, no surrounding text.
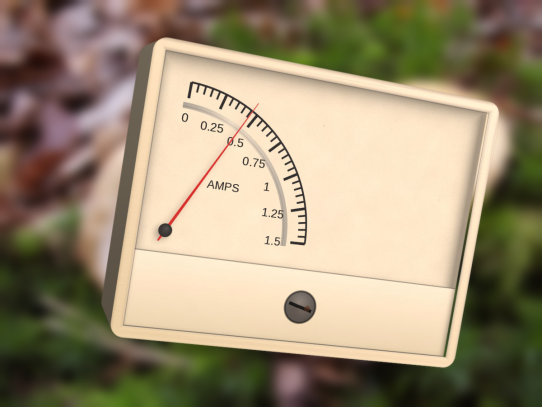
0.45 A
